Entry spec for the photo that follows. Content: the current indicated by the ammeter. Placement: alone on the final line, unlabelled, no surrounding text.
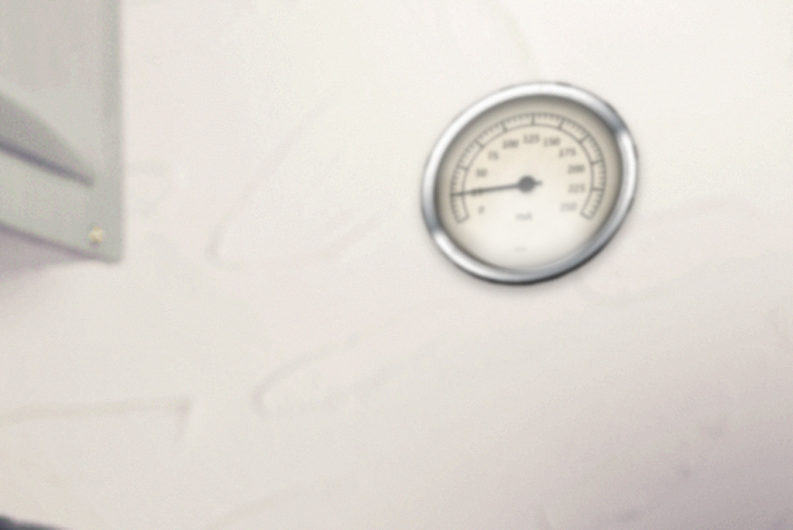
25 mA
